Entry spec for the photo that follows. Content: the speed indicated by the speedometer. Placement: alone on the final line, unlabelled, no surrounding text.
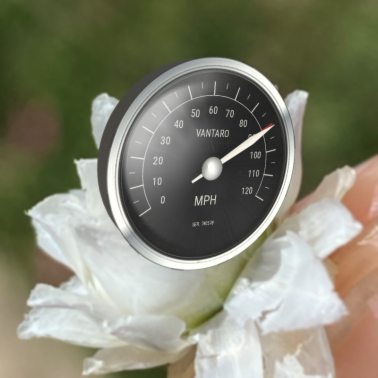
90 mph
